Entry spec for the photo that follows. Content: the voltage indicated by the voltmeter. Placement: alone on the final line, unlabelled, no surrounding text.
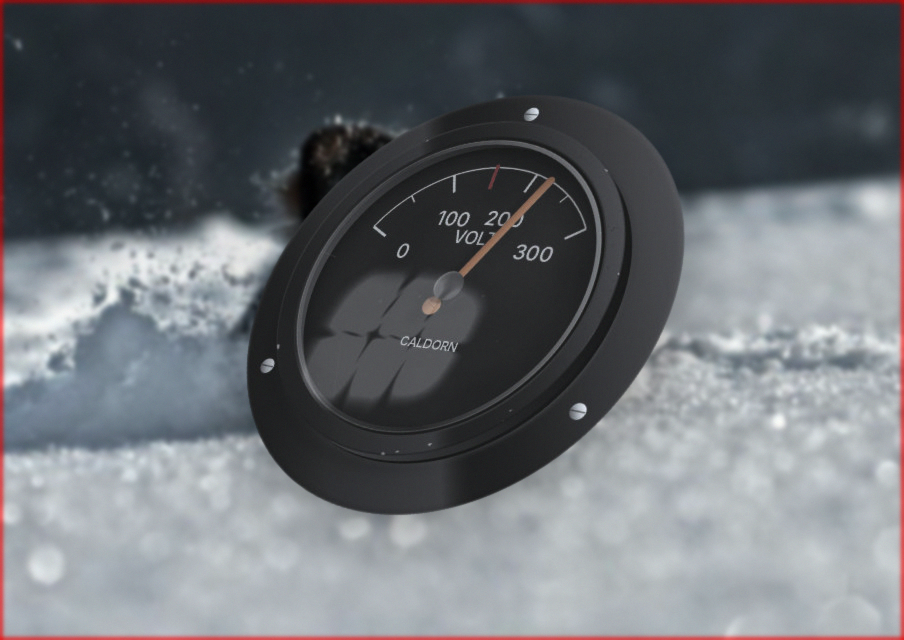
225 V
